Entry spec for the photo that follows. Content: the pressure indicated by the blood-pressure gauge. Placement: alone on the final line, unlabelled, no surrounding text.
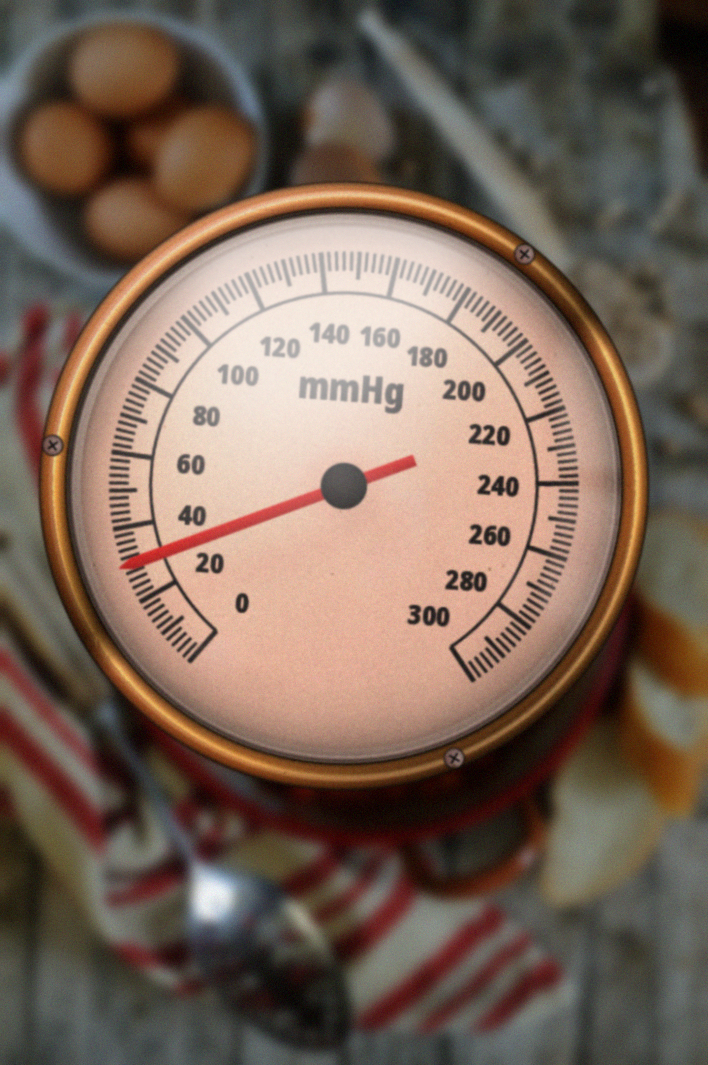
30 mmHg
